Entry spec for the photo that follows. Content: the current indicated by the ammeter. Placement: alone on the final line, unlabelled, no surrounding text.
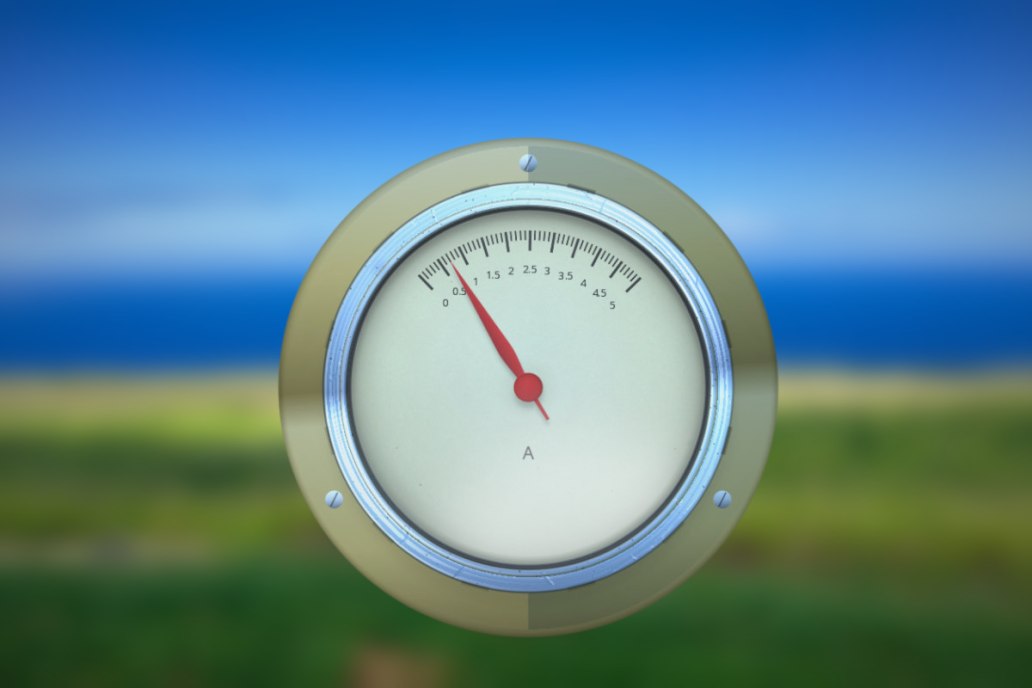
0.7 A
